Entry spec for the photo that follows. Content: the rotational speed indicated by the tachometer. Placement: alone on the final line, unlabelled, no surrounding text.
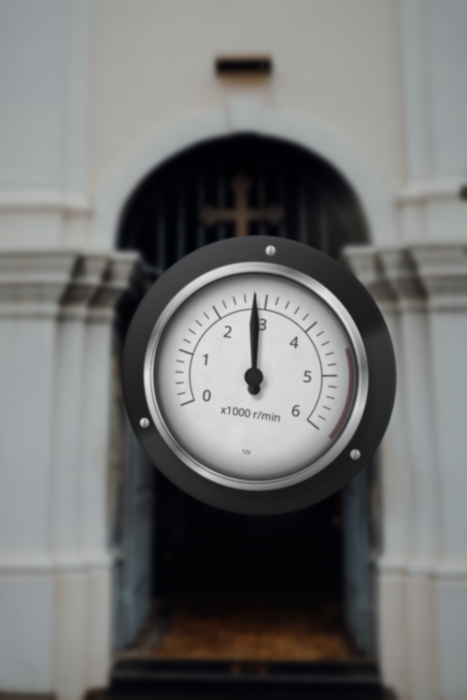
2800 rpm
